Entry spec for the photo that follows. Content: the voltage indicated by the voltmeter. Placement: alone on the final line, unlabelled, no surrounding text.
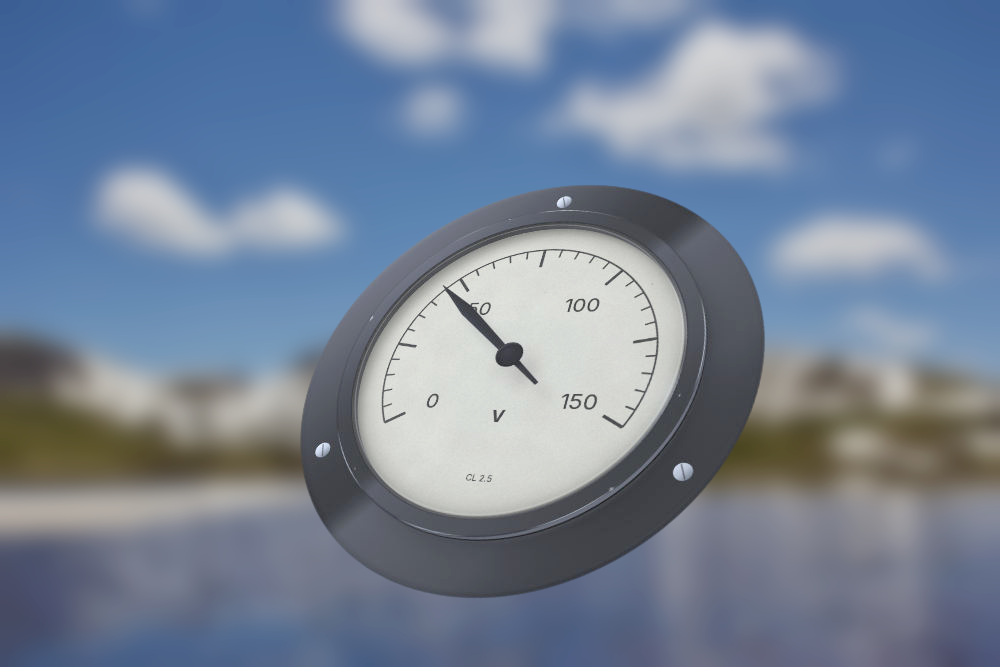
45 V
